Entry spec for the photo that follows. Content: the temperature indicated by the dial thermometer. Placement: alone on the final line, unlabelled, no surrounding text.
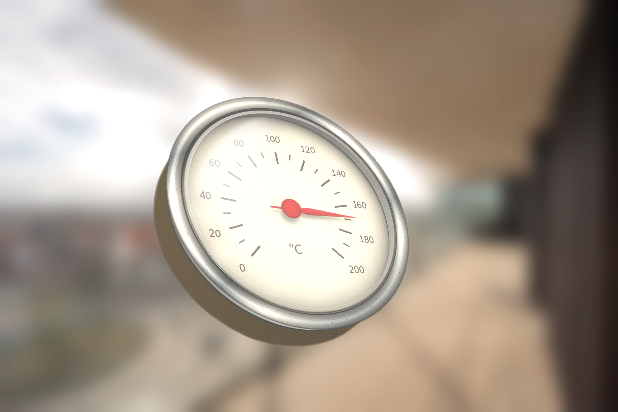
170 °C
